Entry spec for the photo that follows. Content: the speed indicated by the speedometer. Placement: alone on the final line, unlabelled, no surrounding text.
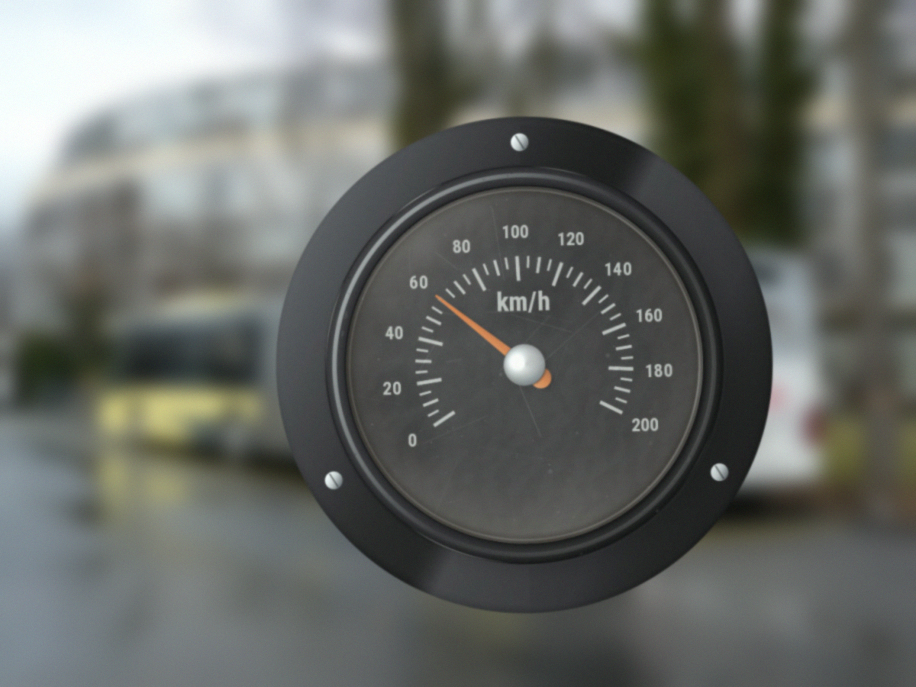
60 km/h
